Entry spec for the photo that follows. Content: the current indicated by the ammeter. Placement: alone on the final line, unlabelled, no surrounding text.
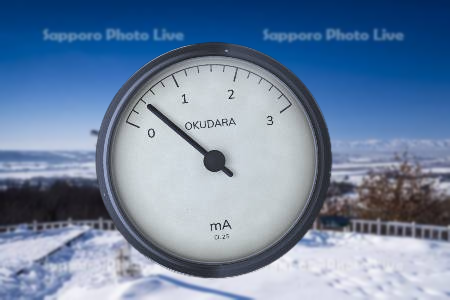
0.4 mA
